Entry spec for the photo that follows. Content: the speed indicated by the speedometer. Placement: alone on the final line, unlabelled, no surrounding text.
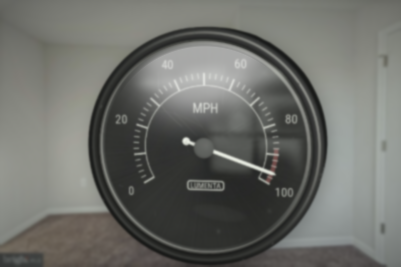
96 mph
